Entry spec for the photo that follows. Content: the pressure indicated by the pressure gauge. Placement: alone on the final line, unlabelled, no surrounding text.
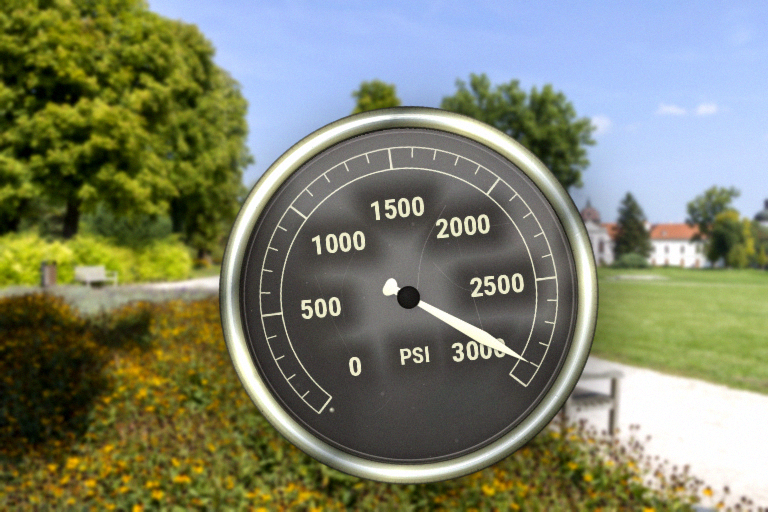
2900 psi
